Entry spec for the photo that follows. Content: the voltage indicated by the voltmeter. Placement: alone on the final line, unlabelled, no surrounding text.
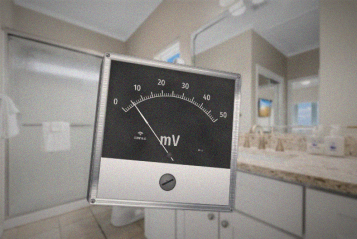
5 mV
